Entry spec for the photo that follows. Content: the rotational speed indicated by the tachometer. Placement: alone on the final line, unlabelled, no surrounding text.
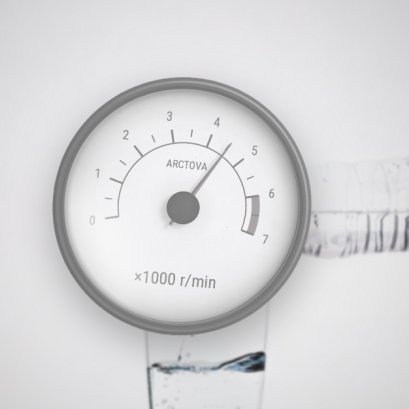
4500 rpm
